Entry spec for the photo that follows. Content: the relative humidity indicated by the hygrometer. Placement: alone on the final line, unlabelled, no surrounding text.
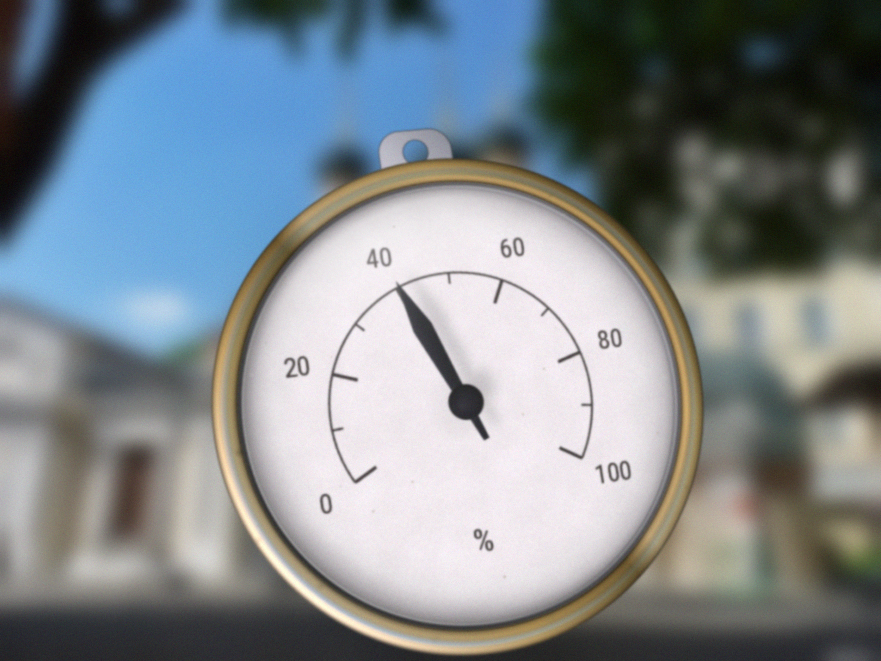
40 %
